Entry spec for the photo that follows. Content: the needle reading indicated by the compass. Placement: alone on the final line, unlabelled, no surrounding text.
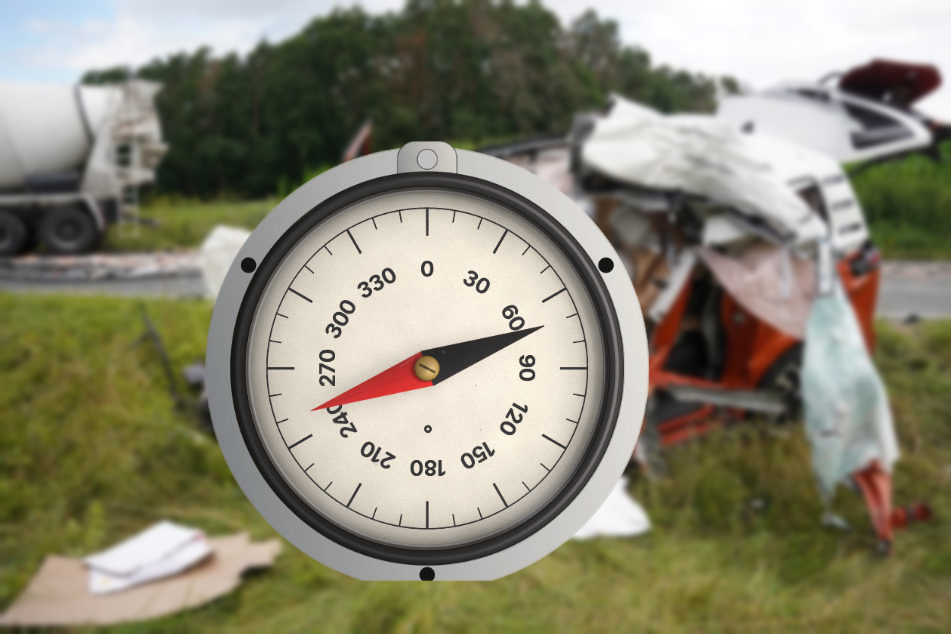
250 °
